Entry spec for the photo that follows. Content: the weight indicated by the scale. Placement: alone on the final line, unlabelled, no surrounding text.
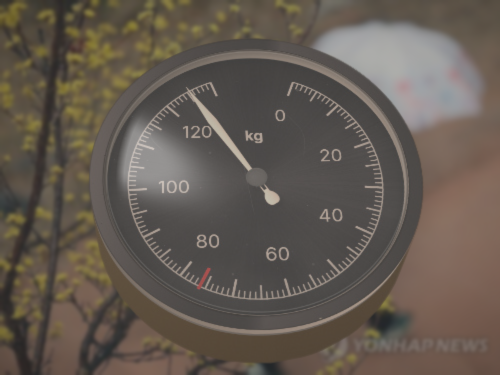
125 kg
